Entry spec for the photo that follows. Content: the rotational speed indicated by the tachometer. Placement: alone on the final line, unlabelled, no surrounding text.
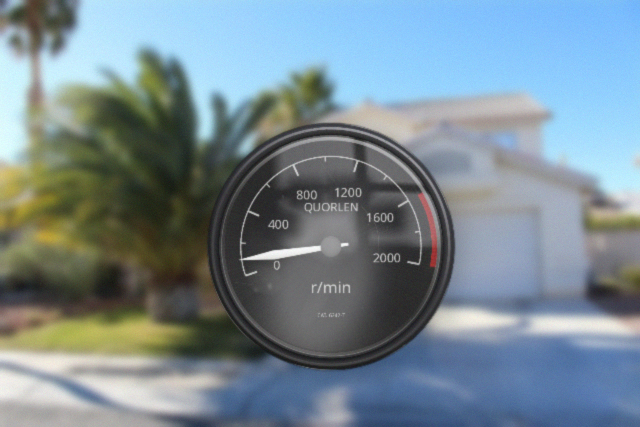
100 rpm
